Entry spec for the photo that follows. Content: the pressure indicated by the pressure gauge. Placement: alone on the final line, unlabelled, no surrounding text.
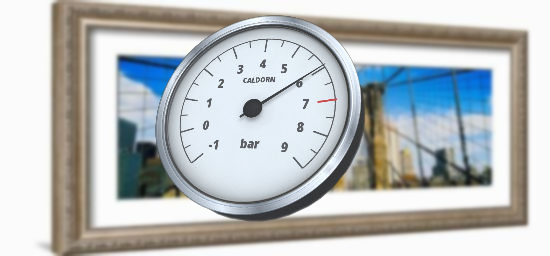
6 bar
